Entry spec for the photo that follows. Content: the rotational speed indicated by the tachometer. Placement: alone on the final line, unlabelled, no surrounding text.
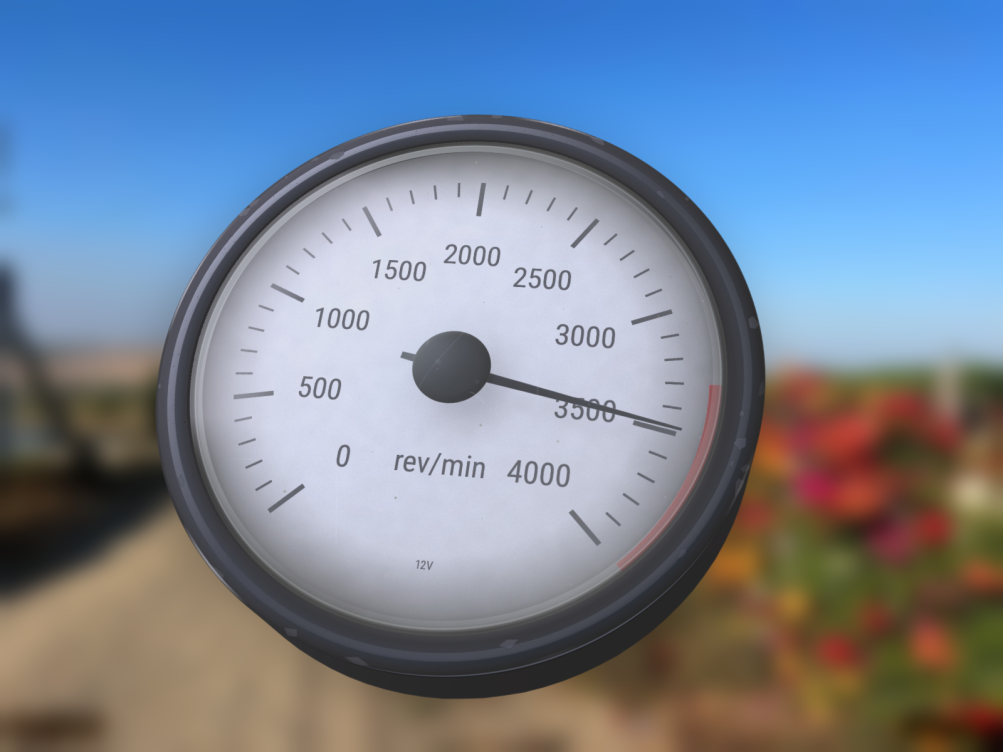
3500 rpm
